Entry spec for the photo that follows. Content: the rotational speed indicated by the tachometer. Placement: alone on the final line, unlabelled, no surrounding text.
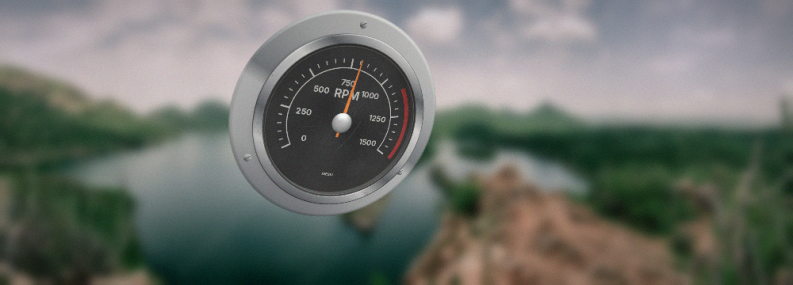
800 rpm
